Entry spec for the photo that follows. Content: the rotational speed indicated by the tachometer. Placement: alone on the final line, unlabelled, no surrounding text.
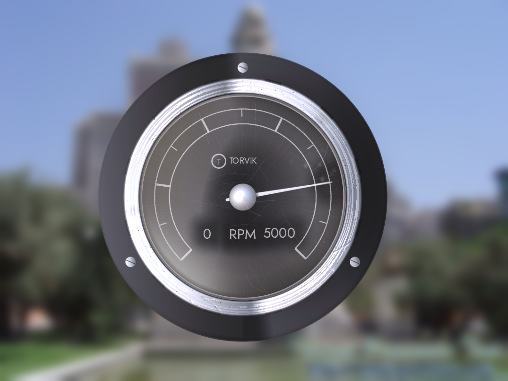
4000 rpm
